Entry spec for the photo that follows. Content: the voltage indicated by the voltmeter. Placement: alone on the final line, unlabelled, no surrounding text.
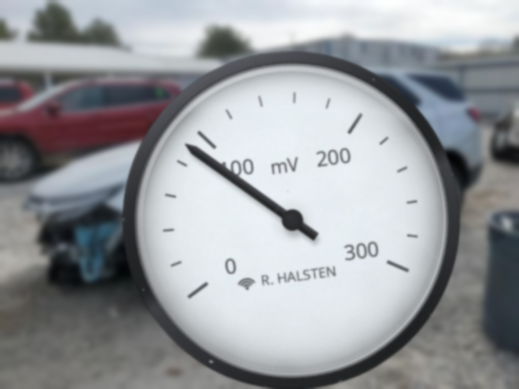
90 mV
